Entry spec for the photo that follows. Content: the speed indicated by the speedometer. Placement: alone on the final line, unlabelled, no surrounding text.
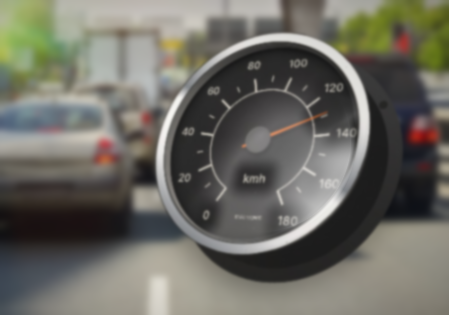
130 km/h
